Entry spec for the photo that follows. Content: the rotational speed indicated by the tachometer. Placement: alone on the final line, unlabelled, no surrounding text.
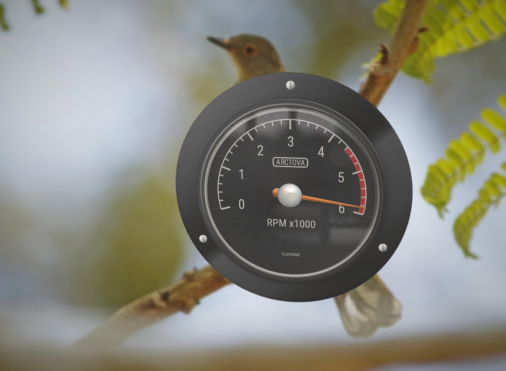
5800 rpm
